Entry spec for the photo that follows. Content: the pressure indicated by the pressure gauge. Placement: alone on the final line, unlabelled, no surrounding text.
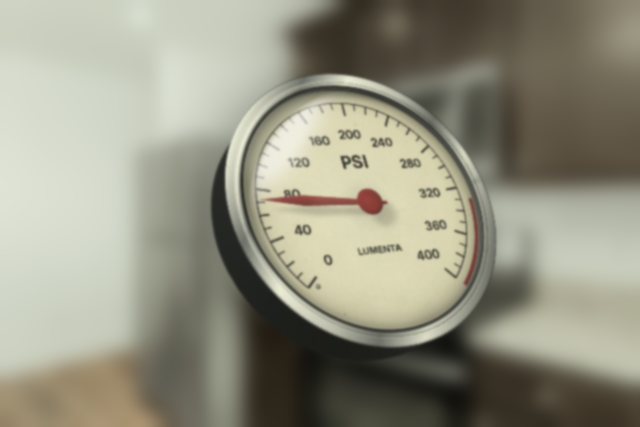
70 psi
